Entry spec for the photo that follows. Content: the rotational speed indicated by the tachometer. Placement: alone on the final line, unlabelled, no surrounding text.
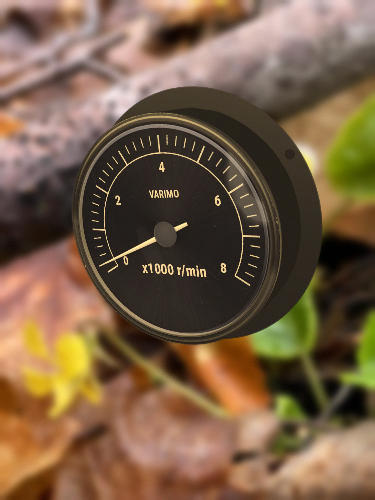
200 rpm
